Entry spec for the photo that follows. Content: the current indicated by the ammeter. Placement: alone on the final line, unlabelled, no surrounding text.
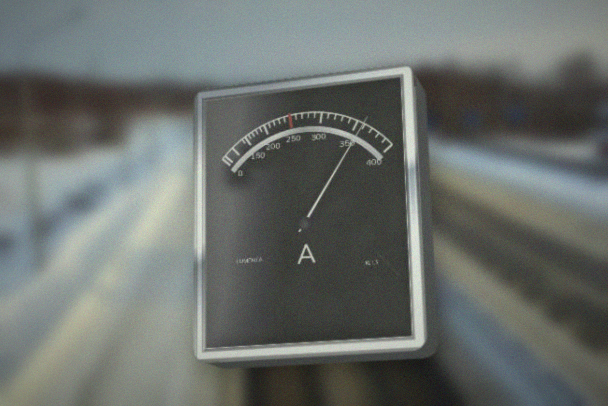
360 A
